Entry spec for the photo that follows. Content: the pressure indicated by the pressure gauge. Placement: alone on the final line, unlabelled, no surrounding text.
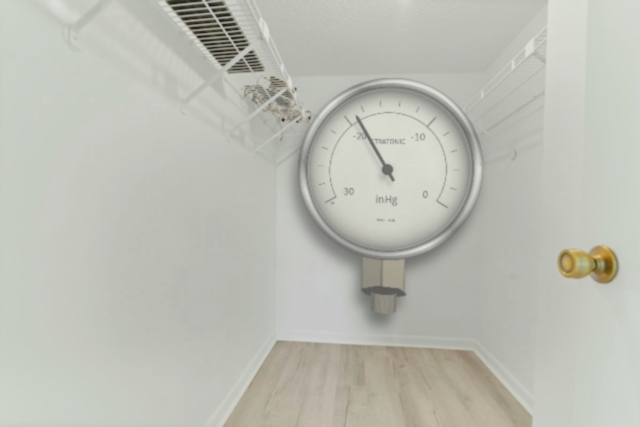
-19 inHg
